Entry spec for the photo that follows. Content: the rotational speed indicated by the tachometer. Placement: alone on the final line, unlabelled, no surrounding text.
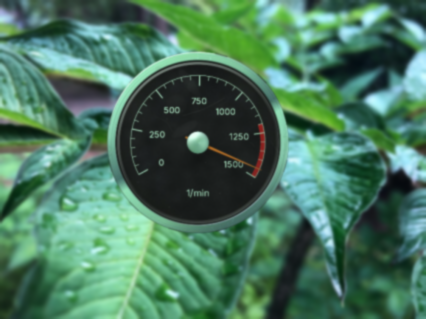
1450 rpm
